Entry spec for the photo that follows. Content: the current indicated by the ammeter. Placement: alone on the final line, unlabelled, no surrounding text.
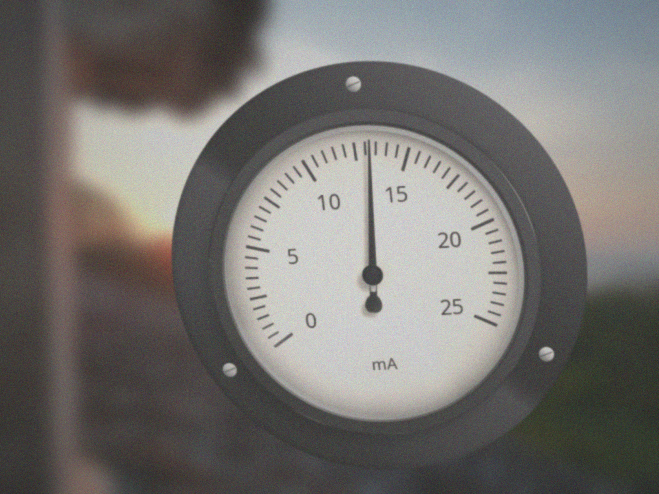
13.25 mA
